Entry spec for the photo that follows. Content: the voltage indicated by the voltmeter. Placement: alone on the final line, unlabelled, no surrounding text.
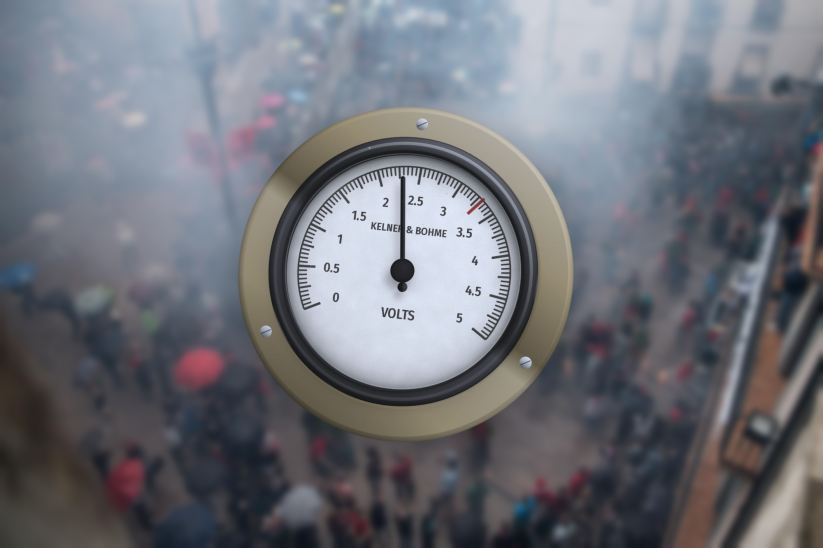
2.3 V
